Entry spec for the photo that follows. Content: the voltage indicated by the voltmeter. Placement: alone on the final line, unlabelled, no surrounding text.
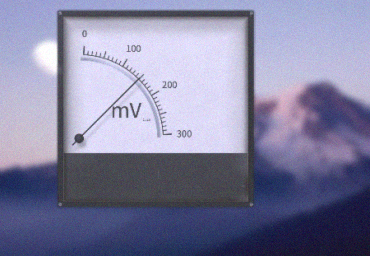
150 mV
